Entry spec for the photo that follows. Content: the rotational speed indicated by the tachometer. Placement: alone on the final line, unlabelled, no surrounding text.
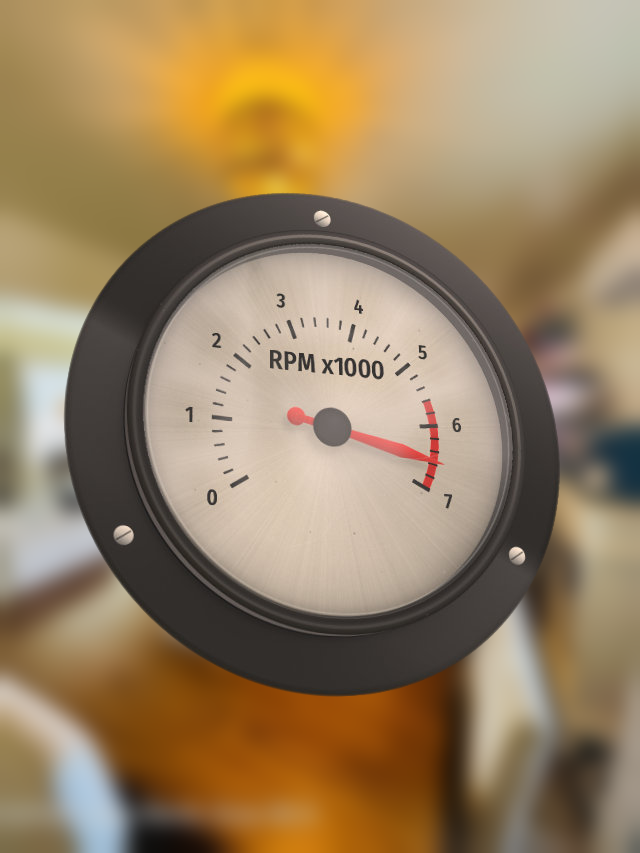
6600 rpm
